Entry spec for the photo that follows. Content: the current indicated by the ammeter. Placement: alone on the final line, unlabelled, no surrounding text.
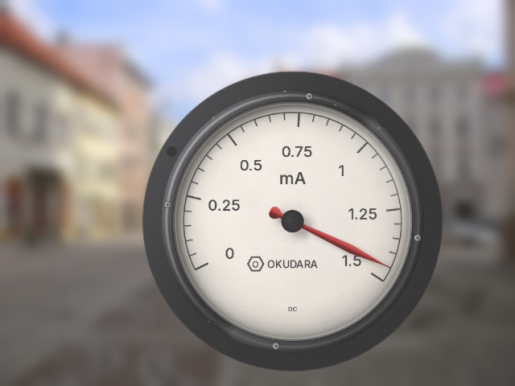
1.45 mA
